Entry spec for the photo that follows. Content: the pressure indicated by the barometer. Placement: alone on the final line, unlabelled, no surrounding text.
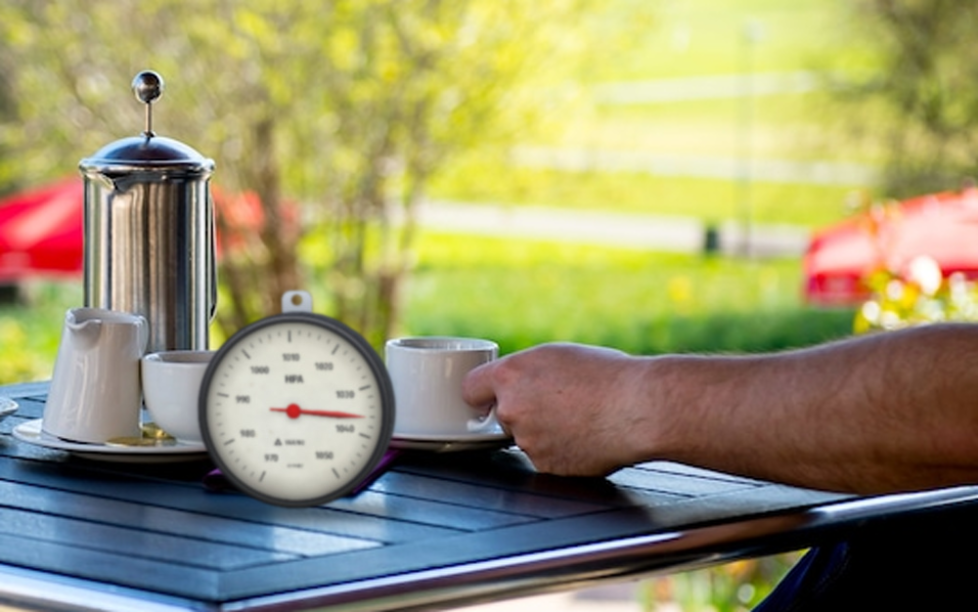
1036 hPa
